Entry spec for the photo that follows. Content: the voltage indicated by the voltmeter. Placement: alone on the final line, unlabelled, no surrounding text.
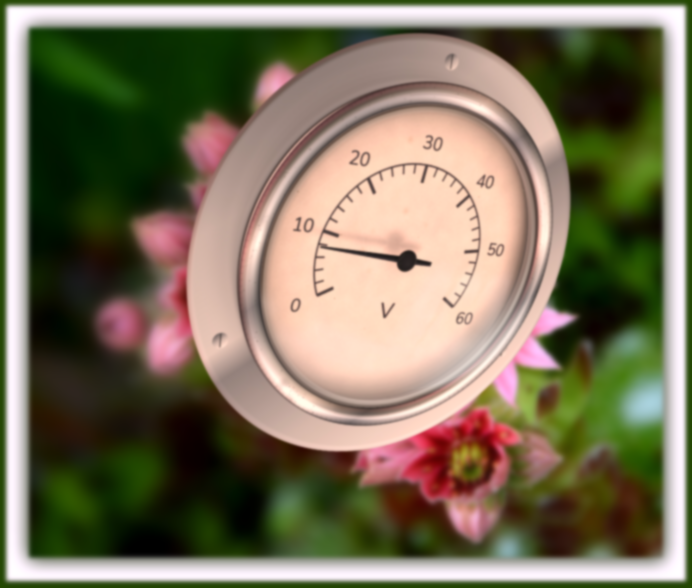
8 V
